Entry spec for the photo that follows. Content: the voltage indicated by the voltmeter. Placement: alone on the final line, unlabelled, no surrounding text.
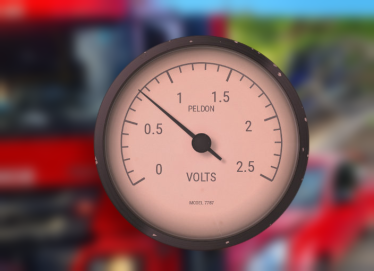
0.75 V
